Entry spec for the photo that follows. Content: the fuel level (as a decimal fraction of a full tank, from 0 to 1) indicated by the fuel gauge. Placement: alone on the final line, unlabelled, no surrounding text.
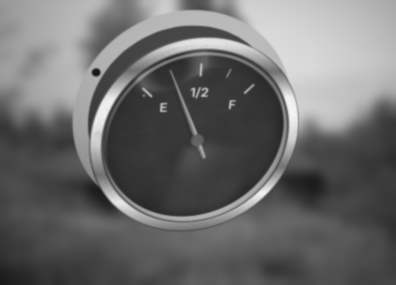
0.25
